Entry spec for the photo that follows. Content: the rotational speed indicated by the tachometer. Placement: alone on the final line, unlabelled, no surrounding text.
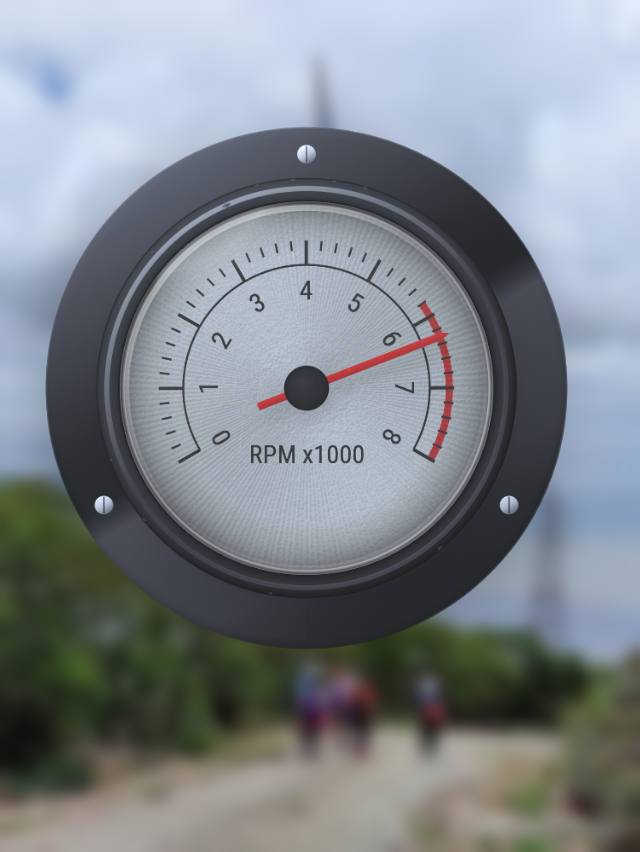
6300 rpm
